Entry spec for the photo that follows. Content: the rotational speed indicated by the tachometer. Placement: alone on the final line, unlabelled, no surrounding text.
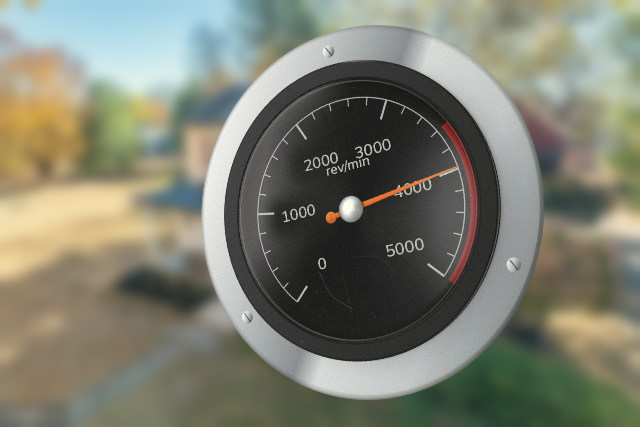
4000 rpm
